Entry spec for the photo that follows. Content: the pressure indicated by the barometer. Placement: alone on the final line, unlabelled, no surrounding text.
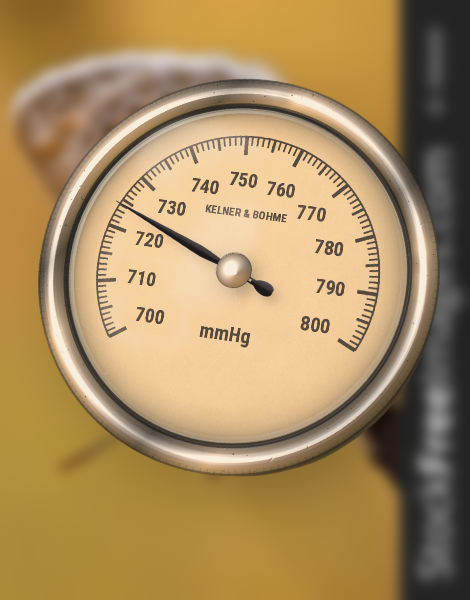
724 mmHg
